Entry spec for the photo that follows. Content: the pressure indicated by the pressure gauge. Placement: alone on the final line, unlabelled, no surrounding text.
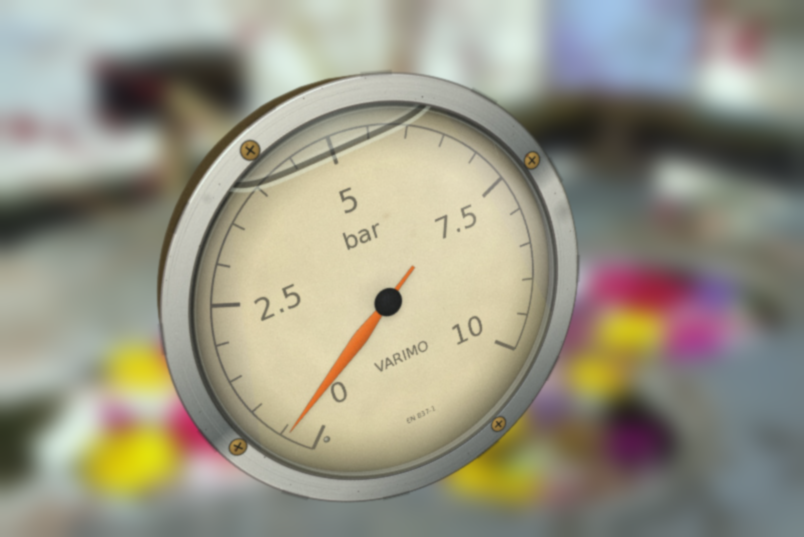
0.5 bar
